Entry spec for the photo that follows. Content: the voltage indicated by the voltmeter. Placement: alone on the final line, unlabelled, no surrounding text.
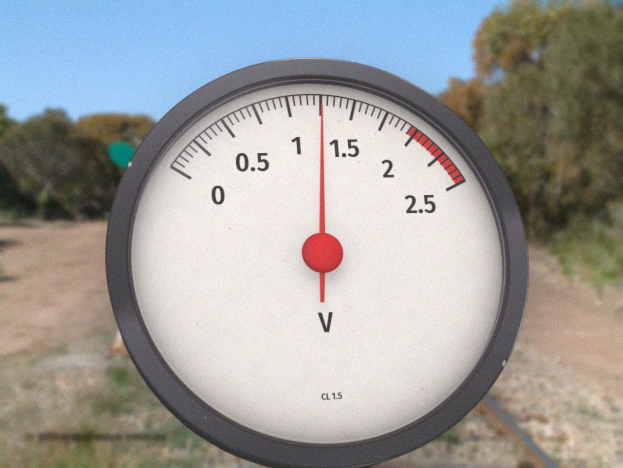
1.25 V
